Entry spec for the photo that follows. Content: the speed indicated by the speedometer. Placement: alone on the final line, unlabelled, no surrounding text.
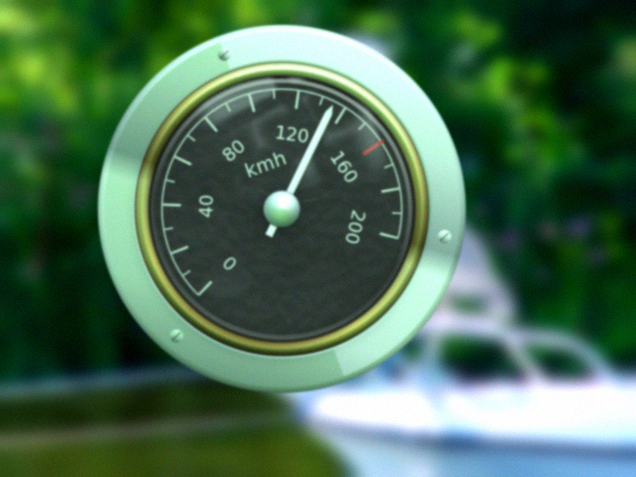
135 km/h
